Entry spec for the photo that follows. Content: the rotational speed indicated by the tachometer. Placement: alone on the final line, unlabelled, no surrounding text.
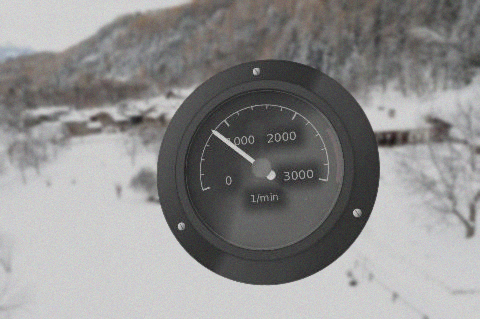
800 rpm
